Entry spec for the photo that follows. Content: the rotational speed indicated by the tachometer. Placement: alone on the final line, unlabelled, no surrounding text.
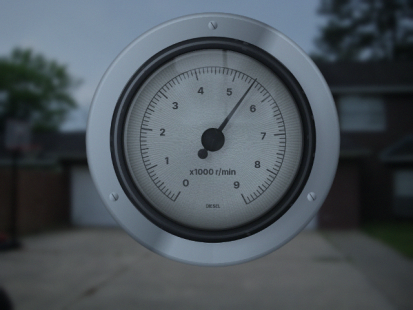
5500 rpm
